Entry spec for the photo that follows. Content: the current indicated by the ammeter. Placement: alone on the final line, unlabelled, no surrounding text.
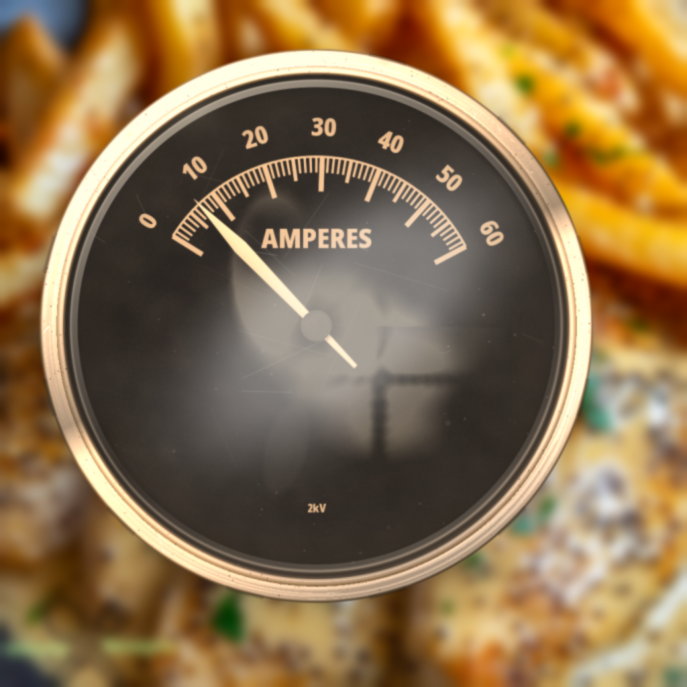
7 A
